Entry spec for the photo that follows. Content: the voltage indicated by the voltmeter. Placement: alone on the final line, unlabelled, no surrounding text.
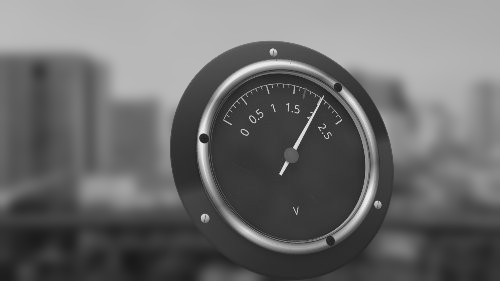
2 V
